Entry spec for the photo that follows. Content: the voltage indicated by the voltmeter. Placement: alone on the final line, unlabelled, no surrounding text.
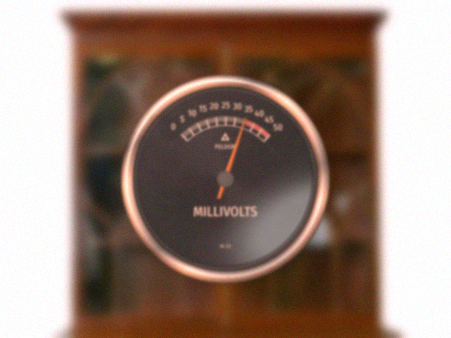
35 mV
